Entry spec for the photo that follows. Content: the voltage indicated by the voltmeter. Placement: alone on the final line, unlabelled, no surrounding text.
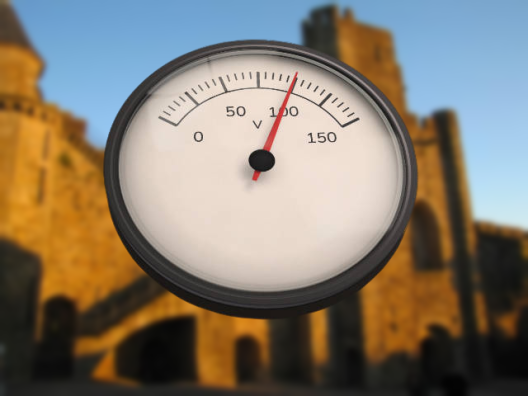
100 V
